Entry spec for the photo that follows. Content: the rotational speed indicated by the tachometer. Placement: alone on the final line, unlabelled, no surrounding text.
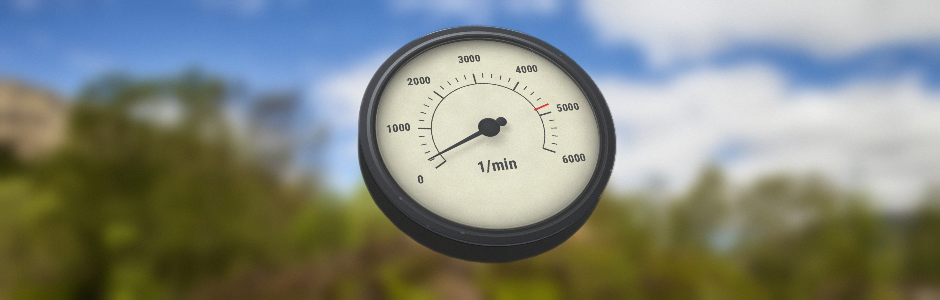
200 rpm
